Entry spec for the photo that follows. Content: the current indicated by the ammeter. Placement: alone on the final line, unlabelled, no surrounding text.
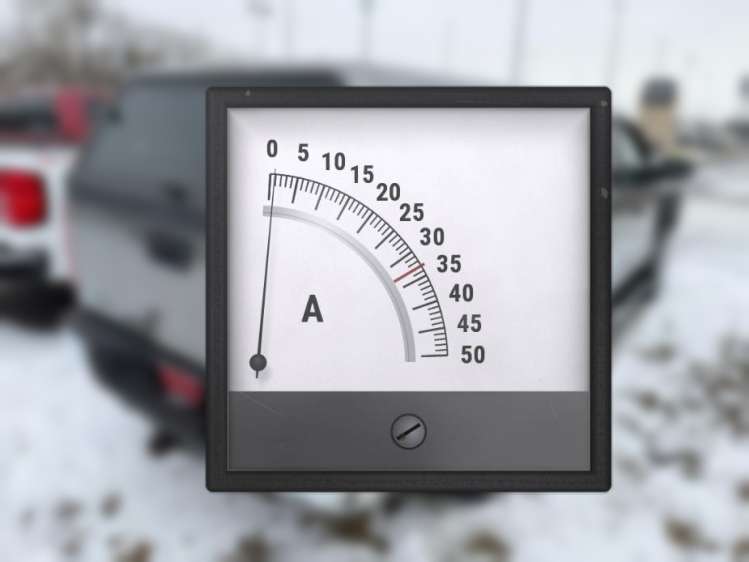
1 A
